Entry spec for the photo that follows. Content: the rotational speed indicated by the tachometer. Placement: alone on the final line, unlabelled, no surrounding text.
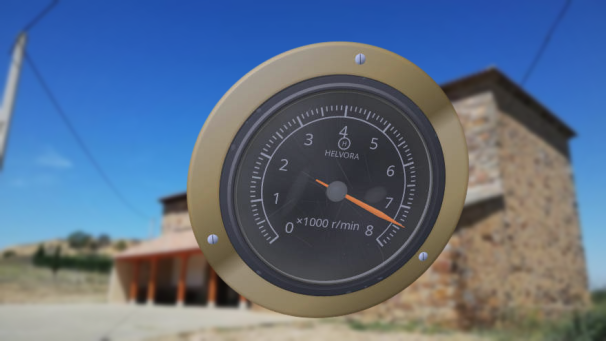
7400 rpm
